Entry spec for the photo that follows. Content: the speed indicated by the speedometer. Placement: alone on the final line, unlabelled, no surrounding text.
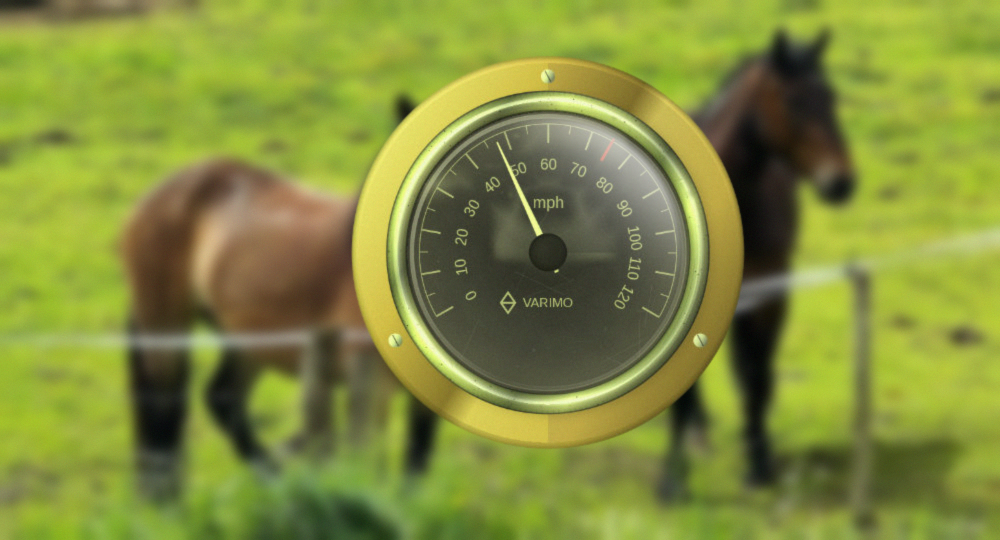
47.5 mph
